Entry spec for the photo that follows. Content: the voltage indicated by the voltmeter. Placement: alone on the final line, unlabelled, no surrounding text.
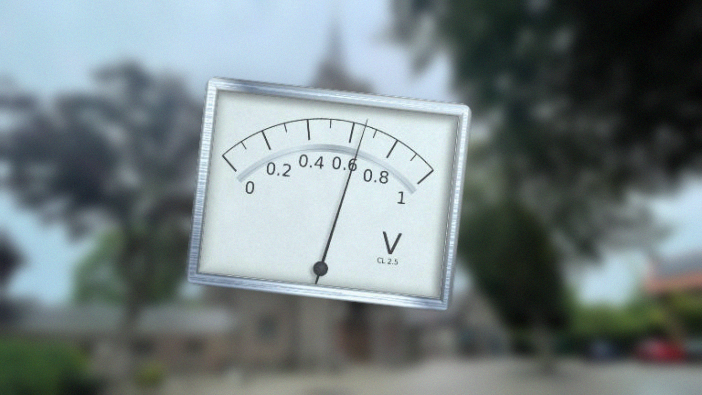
0.65 V
